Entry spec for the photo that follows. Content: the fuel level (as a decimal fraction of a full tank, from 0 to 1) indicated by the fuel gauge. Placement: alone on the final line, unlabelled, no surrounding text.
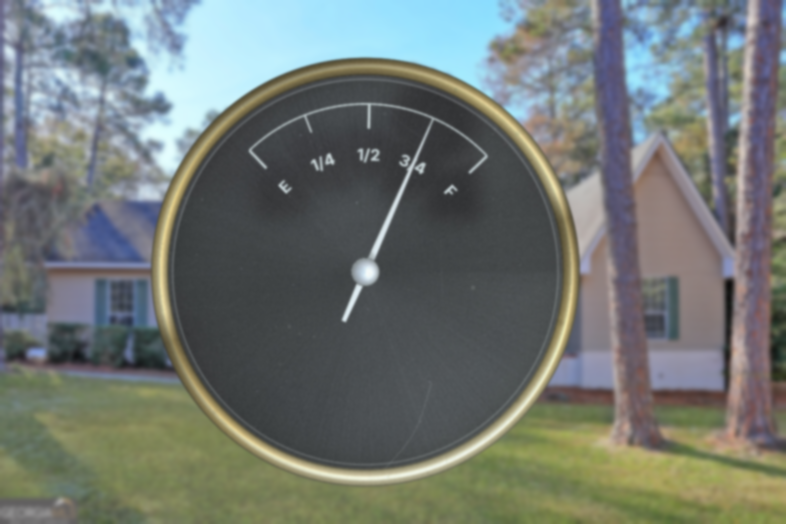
0.75
